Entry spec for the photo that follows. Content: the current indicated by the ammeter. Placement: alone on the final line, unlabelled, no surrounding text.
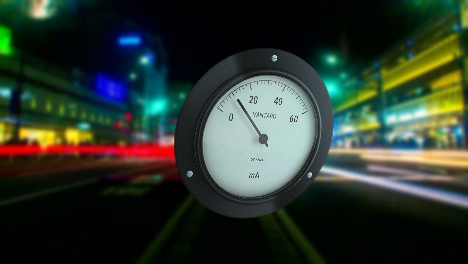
10 mA
